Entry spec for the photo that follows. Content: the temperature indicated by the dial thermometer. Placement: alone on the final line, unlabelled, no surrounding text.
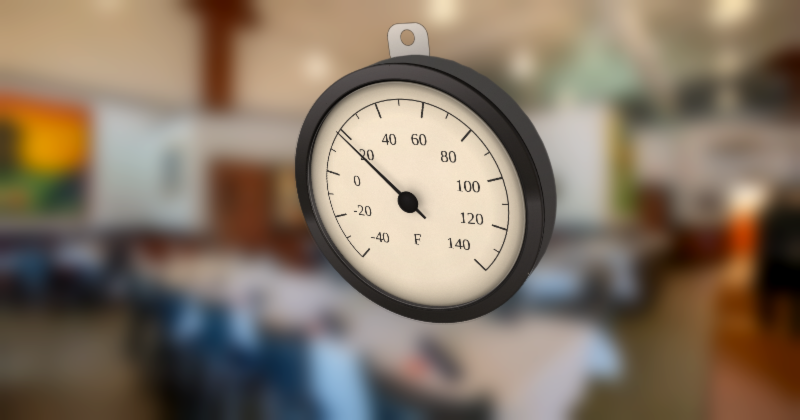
20 °F
